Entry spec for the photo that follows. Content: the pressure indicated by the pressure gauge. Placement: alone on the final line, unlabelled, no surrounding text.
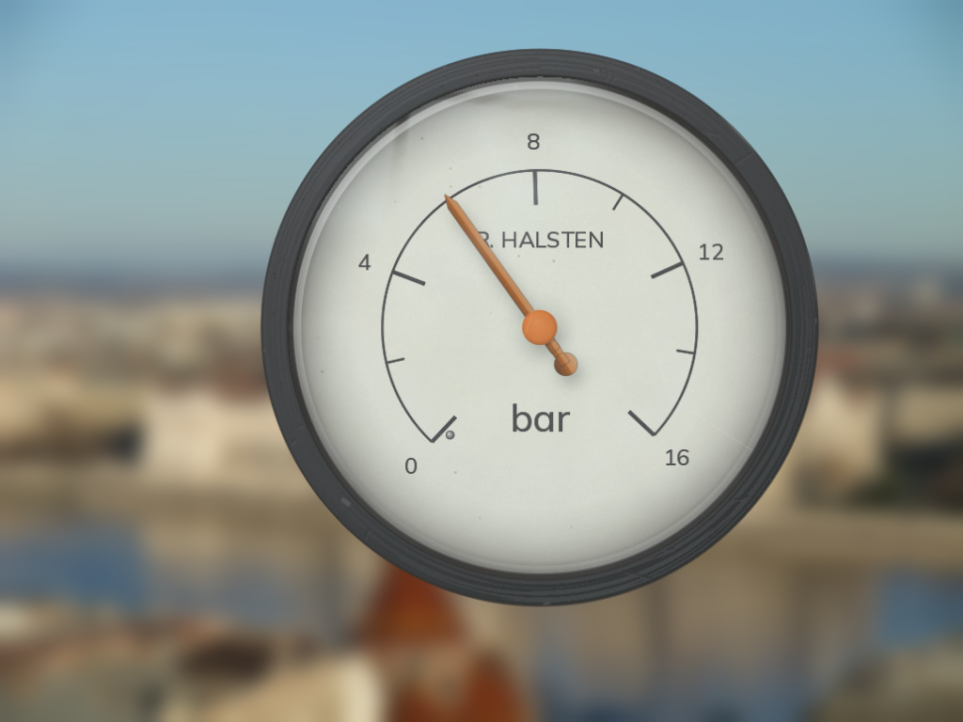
6 bar
